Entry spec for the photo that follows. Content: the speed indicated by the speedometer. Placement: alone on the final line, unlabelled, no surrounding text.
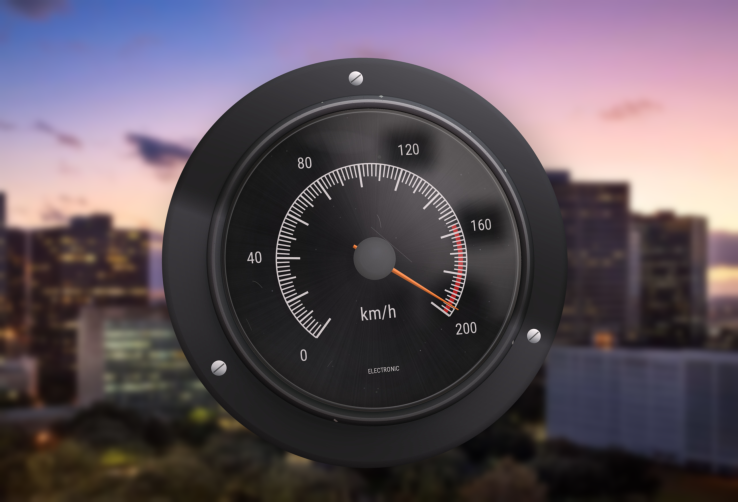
196 km/h
